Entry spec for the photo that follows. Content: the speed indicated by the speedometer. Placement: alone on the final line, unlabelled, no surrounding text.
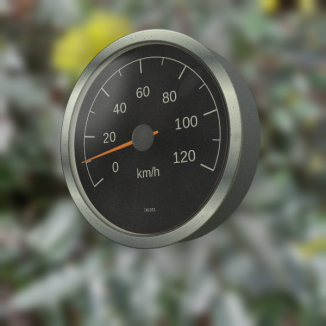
10 km/h
